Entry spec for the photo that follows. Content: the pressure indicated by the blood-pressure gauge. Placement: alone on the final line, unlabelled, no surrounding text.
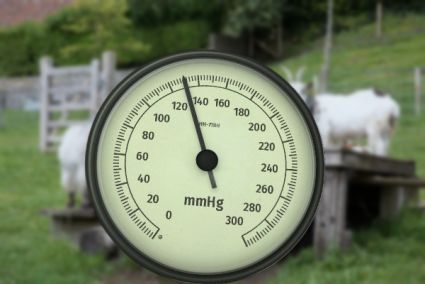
130 mmHg
